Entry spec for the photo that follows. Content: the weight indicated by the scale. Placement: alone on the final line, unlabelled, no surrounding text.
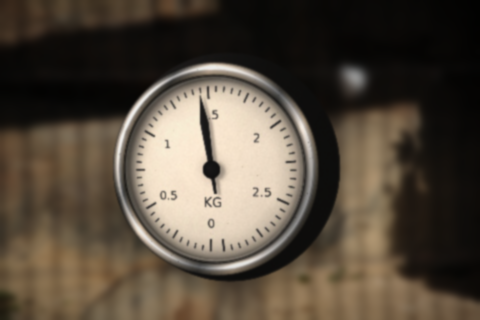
1.45 kg
